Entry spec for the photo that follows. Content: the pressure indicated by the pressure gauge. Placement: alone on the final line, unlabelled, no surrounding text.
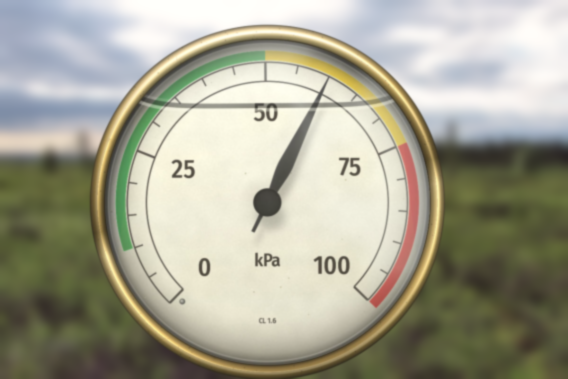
60 kPa
